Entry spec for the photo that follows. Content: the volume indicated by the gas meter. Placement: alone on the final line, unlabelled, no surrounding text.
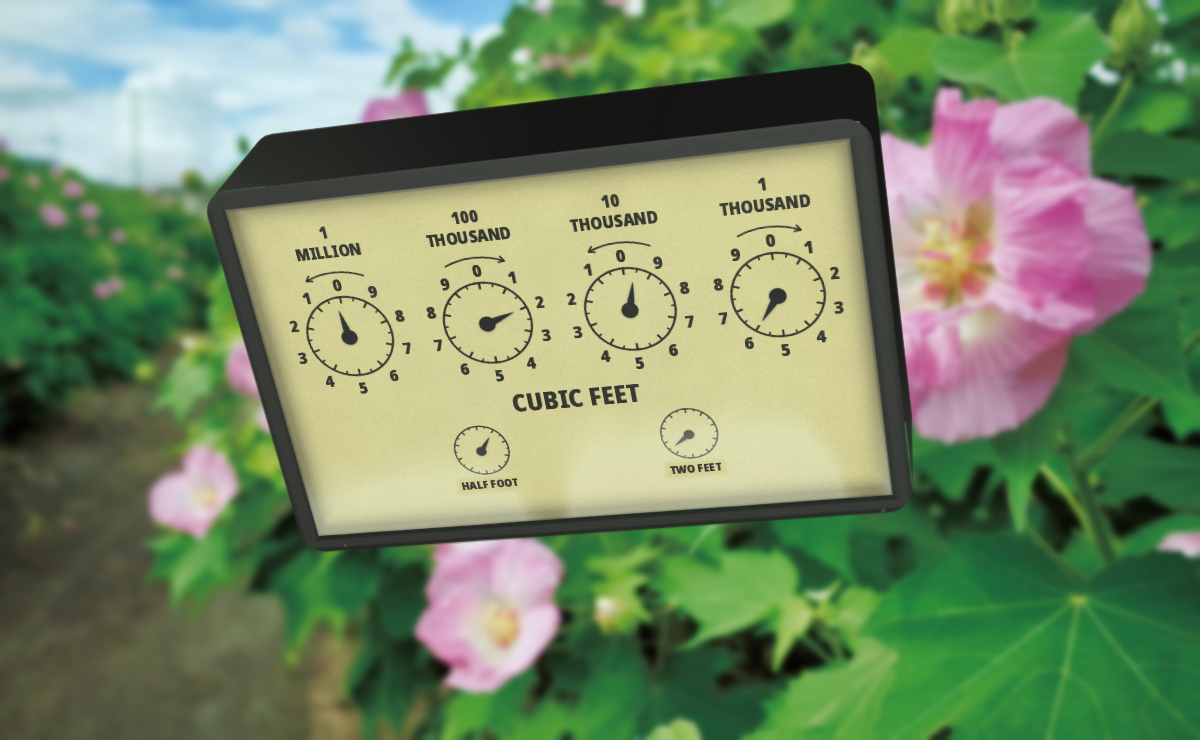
19600 ft³
